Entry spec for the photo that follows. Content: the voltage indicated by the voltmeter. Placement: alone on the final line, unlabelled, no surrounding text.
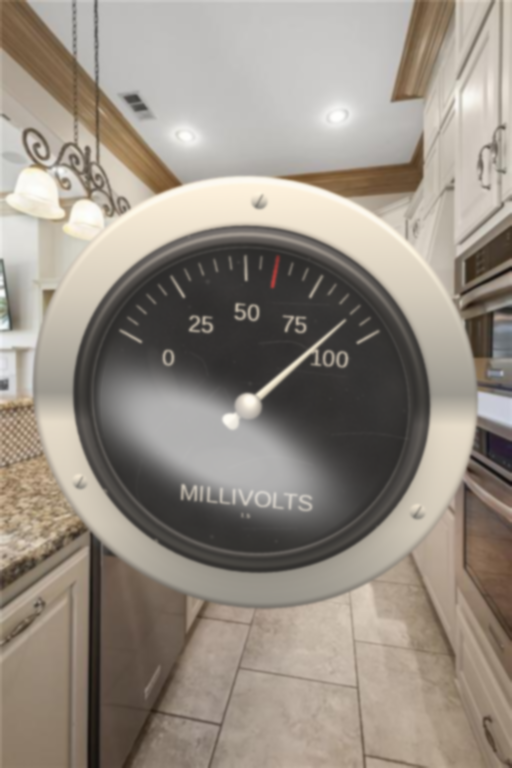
90 mV
